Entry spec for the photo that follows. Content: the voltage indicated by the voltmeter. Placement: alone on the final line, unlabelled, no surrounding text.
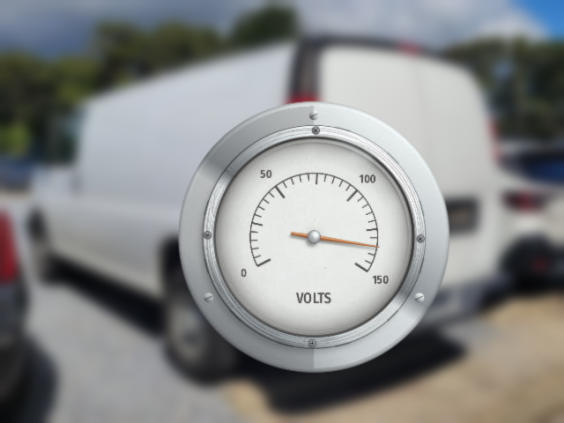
135 V
